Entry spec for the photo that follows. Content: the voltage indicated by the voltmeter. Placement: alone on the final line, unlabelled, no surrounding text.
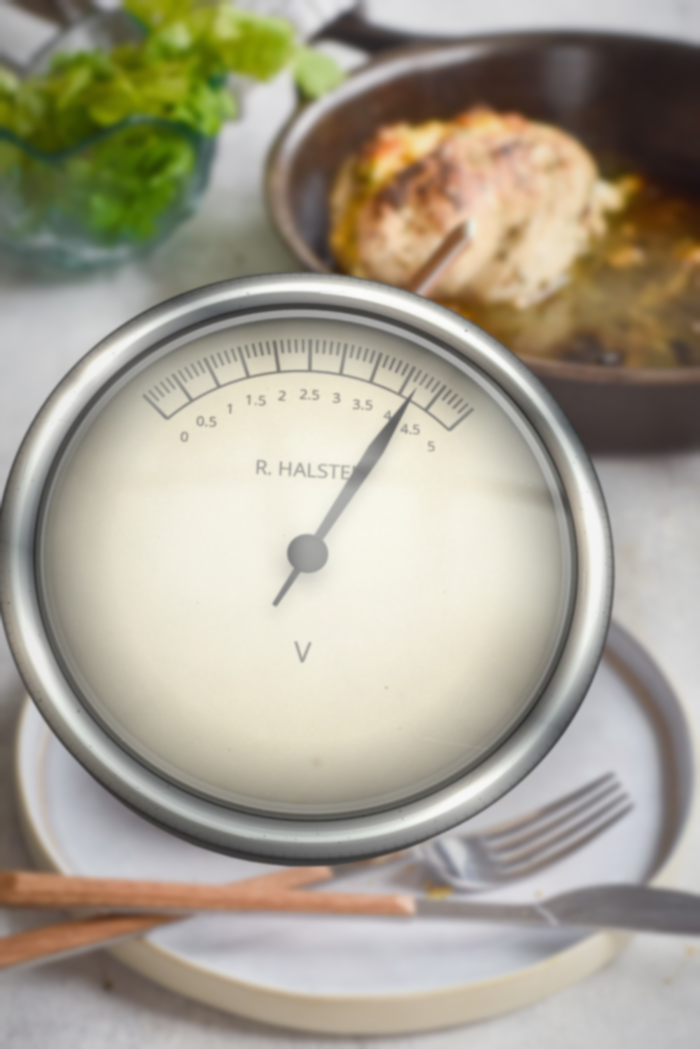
4.2 V
